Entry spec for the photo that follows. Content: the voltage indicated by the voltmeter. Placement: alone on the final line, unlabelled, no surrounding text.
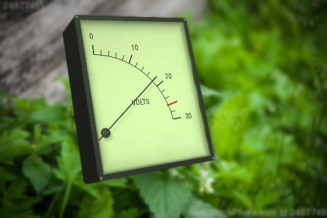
18 V
